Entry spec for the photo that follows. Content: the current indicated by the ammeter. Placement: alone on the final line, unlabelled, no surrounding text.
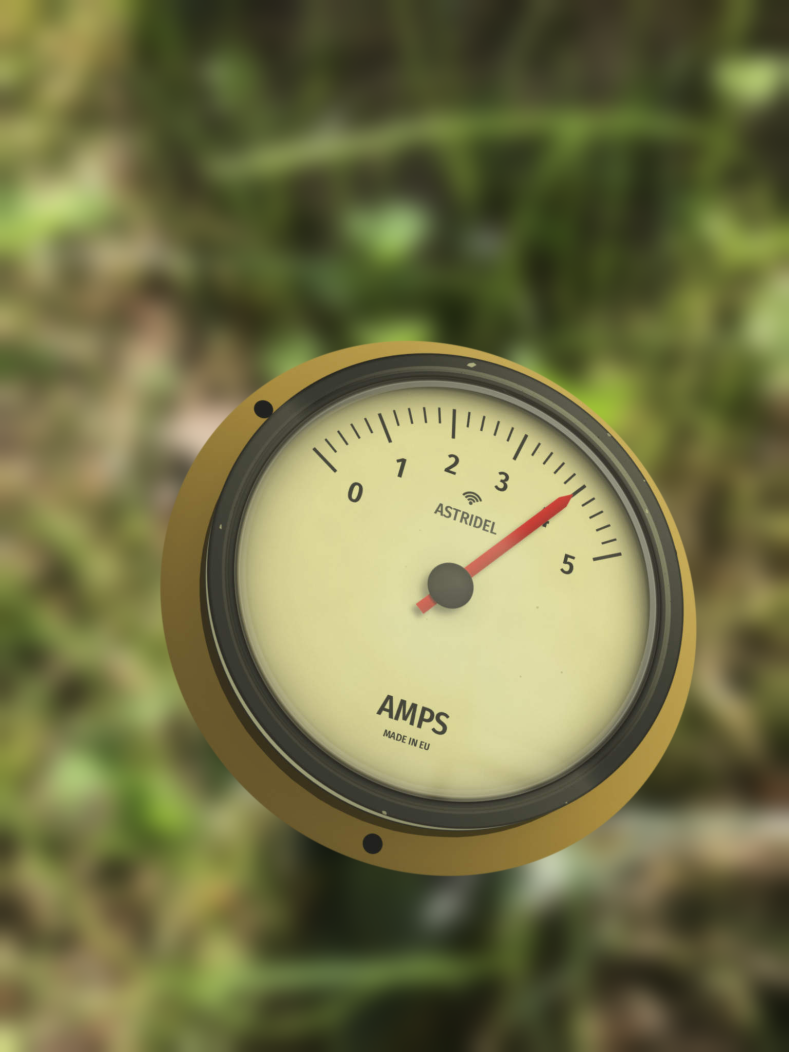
4 A
